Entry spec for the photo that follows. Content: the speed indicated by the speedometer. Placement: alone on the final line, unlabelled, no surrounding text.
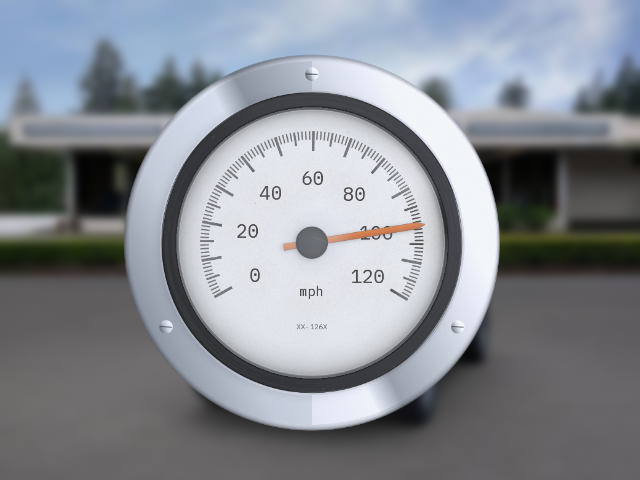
100 mph
